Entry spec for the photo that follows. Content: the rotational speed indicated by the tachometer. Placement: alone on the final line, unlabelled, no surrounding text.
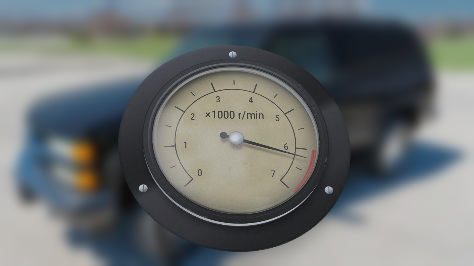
6250 rpm
